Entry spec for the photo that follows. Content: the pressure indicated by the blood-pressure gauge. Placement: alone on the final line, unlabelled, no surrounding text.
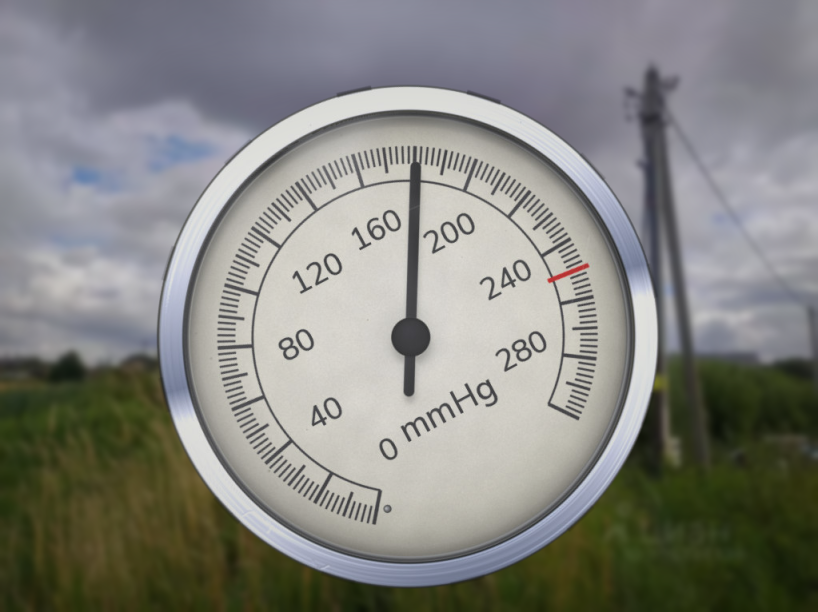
180 mmHg
